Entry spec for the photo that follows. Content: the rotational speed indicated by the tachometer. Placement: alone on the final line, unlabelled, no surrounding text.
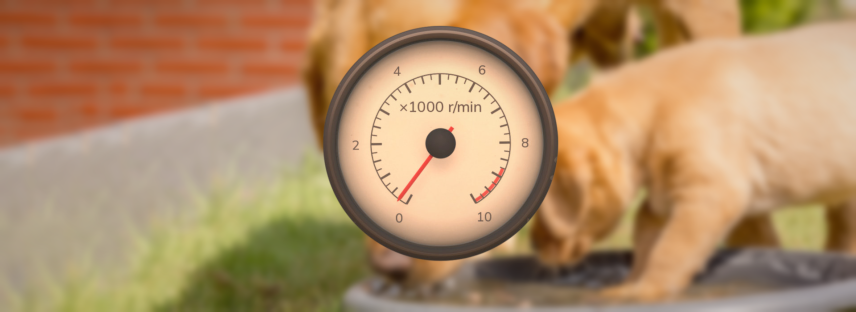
250 rpm
